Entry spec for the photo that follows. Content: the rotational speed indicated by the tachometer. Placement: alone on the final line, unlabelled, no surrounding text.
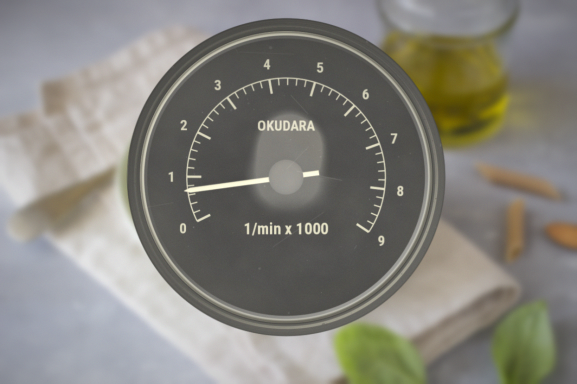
700 rpm
